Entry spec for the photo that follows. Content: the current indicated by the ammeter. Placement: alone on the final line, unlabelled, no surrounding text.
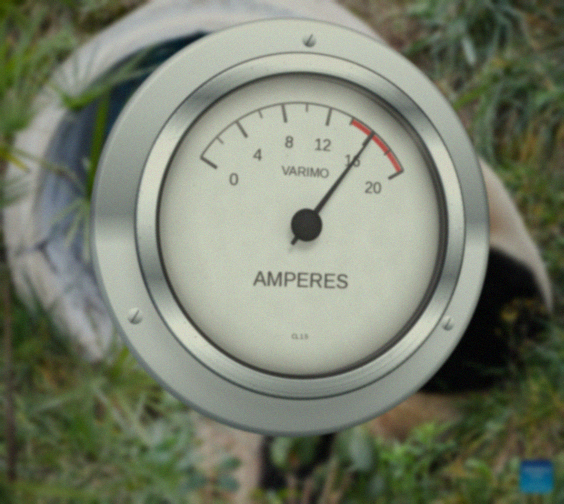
16 A
